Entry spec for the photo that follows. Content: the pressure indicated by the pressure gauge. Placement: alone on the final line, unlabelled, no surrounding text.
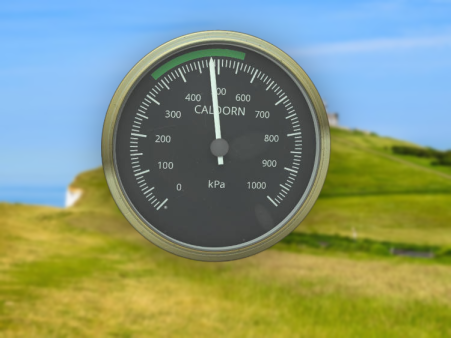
480 kPa
